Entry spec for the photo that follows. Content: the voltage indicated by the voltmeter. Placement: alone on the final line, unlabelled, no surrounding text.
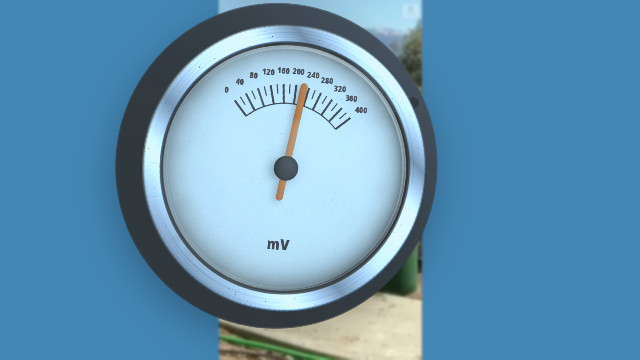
220 mV
